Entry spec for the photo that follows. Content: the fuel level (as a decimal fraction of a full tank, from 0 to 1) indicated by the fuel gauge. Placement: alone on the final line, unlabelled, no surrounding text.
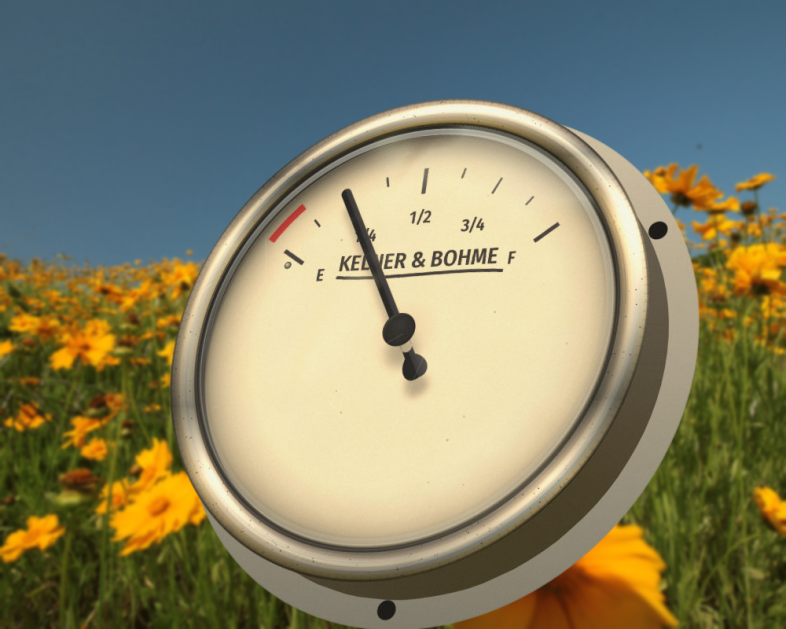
0.25
